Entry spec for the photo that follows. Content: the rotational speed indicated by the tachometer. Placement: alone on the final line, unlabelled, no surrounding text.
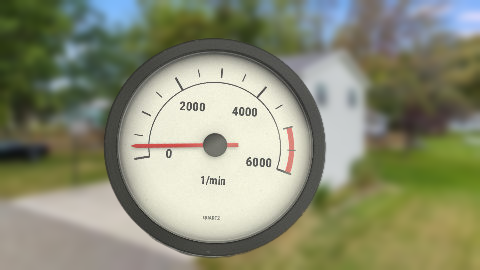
250 rpm
